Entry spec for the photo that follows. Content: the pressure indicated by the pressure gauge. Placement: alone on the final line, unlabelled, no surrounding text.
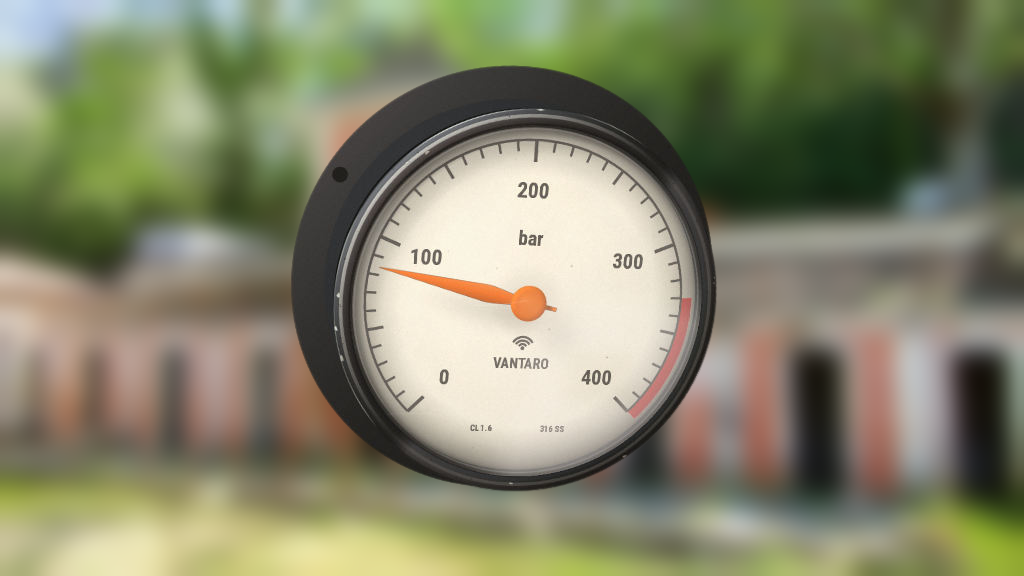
85 bar
